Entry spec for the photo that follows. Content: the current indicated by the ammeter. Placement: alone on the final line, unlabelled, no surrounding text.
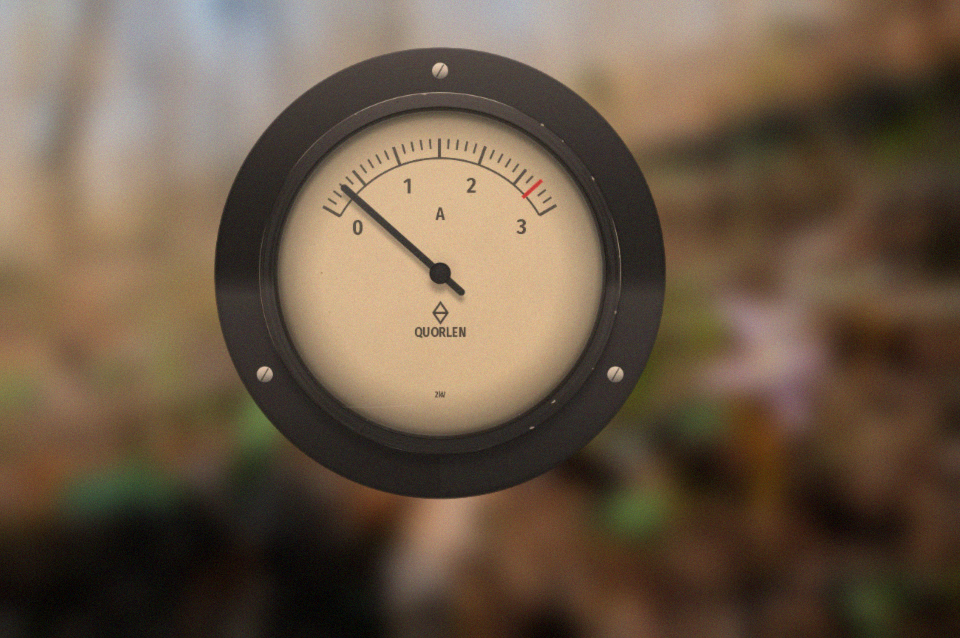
0.3 A
